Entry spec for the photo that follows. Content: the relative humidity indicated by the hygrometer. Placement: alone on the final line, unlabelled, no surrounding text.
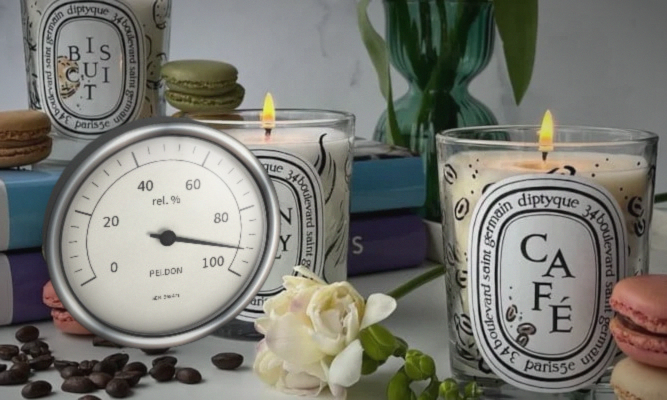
92 %
